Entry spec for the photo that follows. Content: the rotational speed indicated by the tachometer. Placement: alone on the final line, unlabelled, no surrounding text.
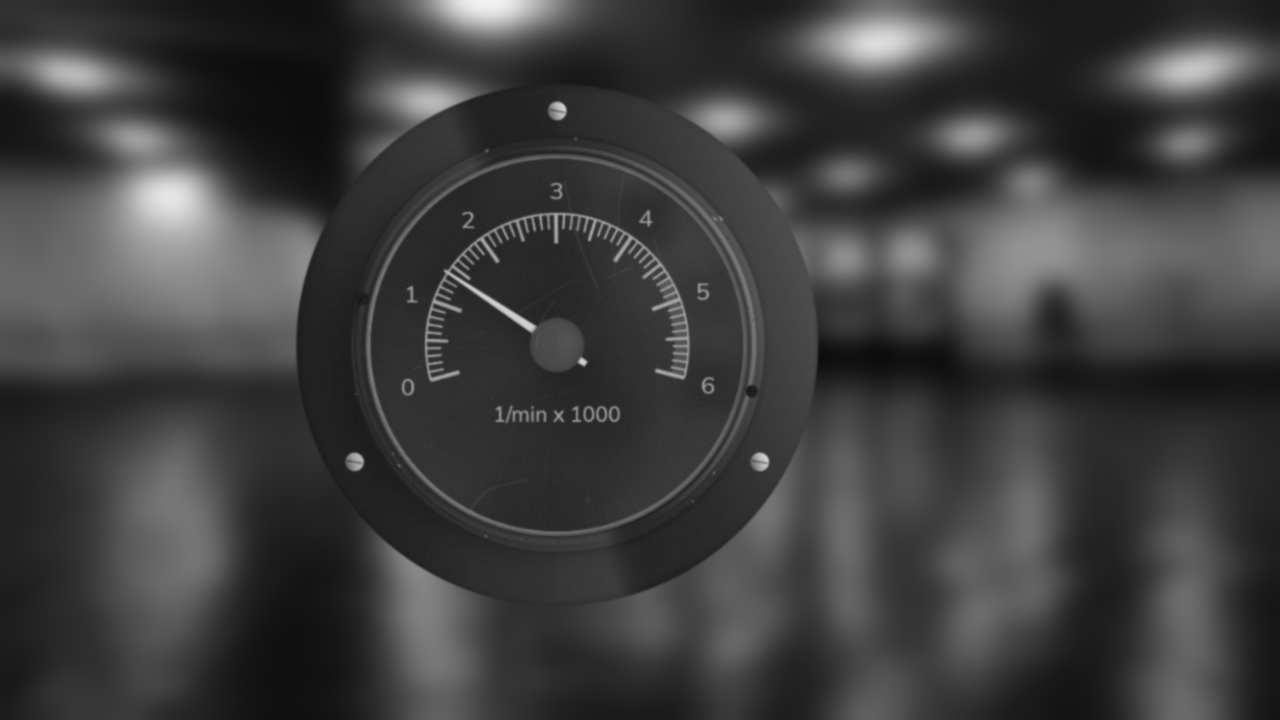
1400 rpm
